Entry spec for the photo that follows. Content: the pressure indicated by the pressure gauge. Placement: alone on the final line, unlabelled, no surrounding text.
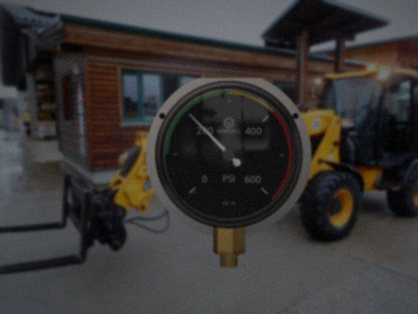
200 psi
